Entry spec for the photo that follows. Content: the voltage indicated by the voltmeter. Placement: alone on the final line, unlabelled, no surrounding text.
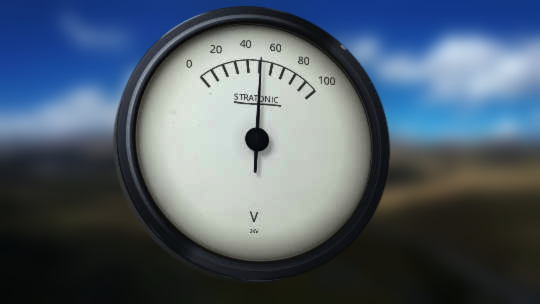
50 V
